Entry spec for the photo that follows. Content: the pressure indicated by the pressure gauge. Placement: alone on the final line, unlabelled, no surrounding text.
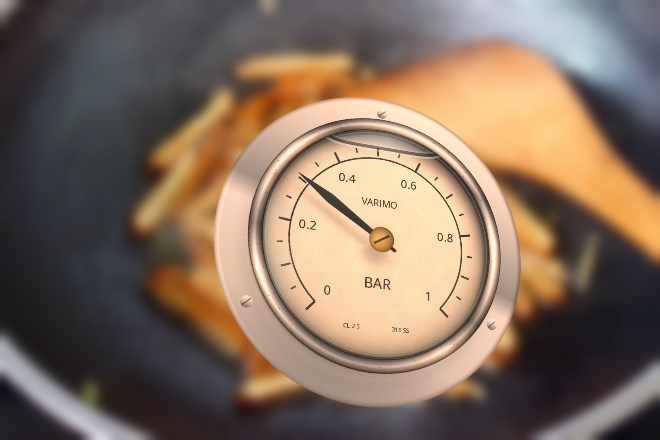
0.3 bar
